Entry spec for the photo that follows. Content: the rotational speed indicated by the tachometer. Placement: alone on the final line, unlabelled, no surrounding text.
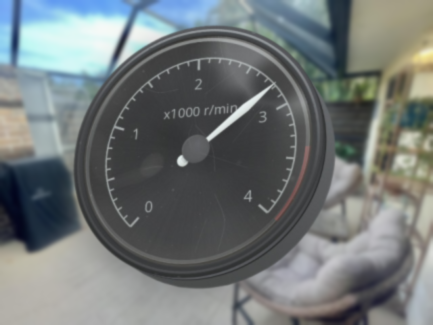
2800 rpm
